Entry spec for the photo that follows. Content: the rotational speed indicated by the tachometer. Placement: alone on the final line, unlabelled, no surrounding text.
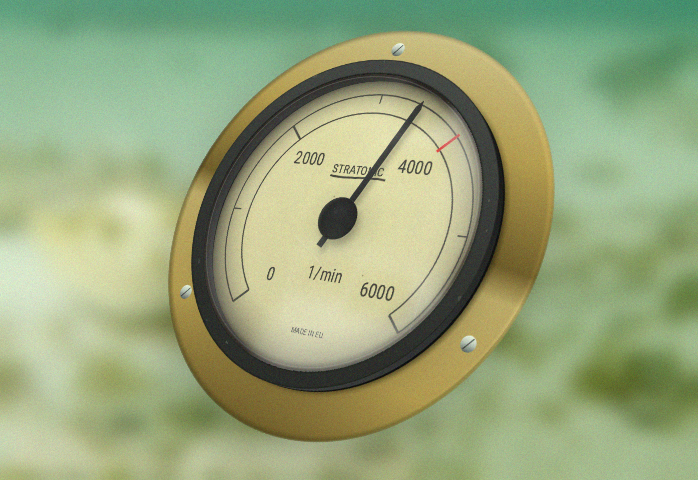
3500 rpm
